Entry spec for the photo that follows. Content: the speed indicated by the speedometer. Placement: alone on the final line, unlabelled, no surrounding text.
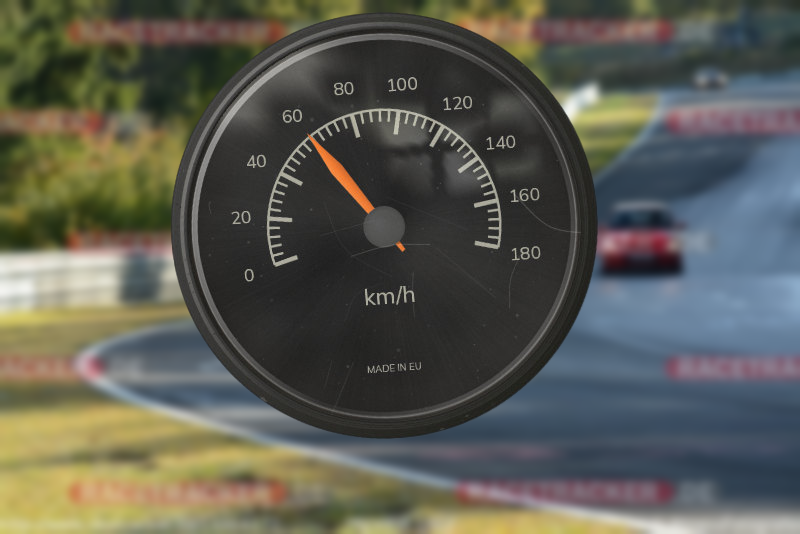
60 km/h
